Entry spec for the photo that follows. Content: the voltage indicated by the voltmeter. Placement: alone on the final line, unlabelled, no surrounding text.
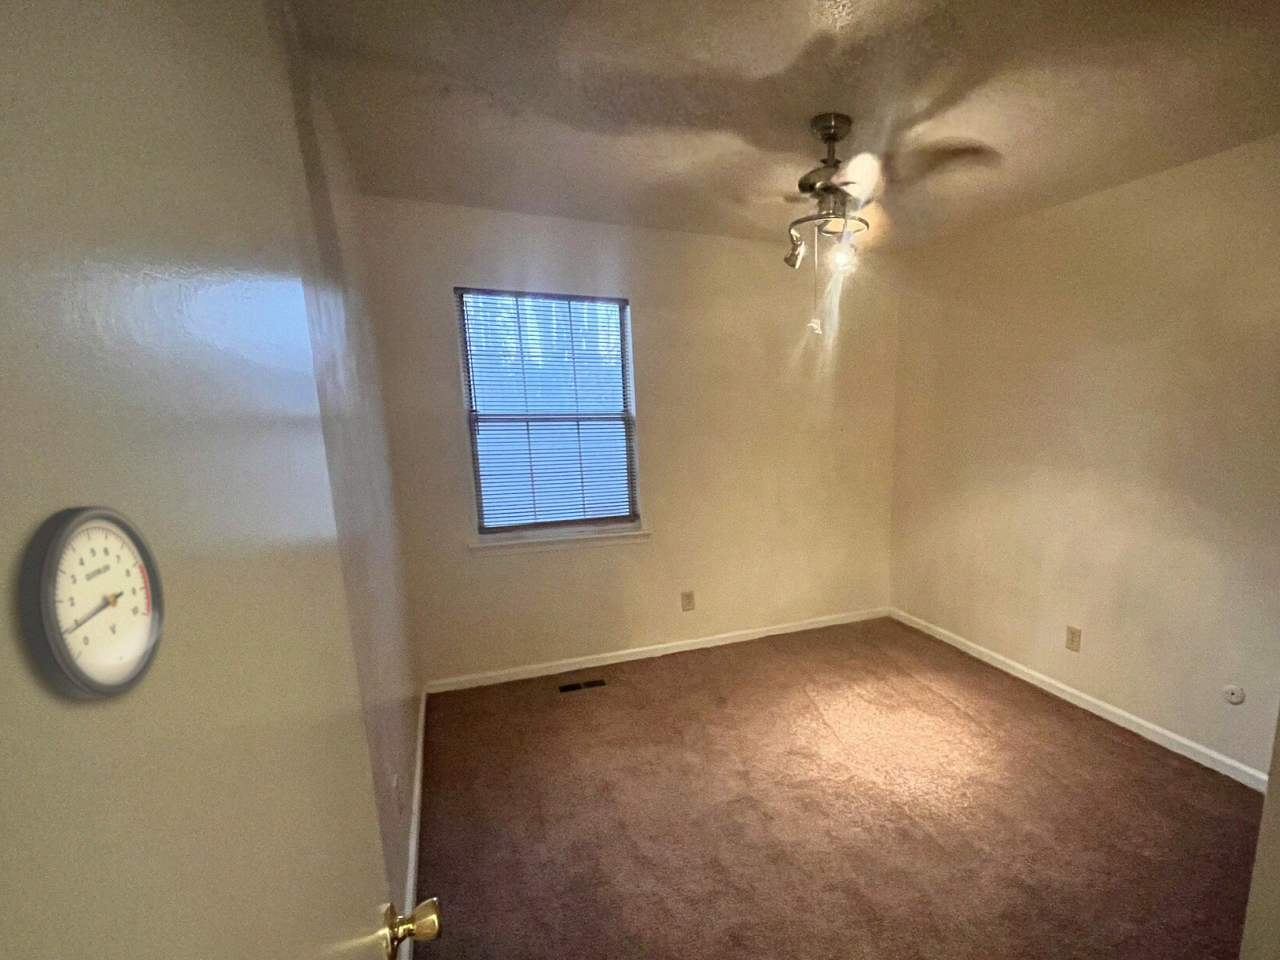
1 V
